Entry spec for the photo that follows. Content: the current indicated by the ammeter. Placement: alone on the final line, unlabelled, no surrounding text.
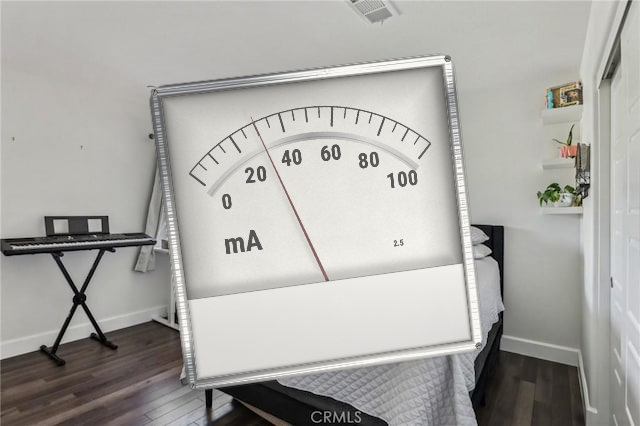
30 mA
